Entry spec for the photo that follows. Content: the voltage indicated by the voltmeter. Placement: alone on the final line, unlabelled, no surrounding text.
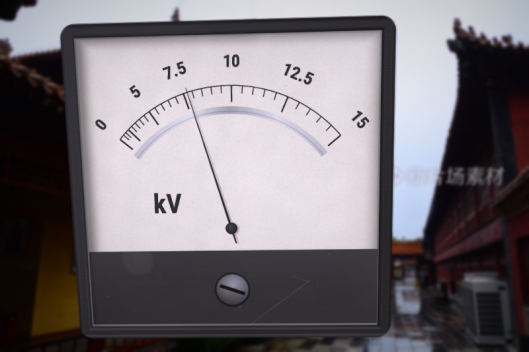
7.75 kV
